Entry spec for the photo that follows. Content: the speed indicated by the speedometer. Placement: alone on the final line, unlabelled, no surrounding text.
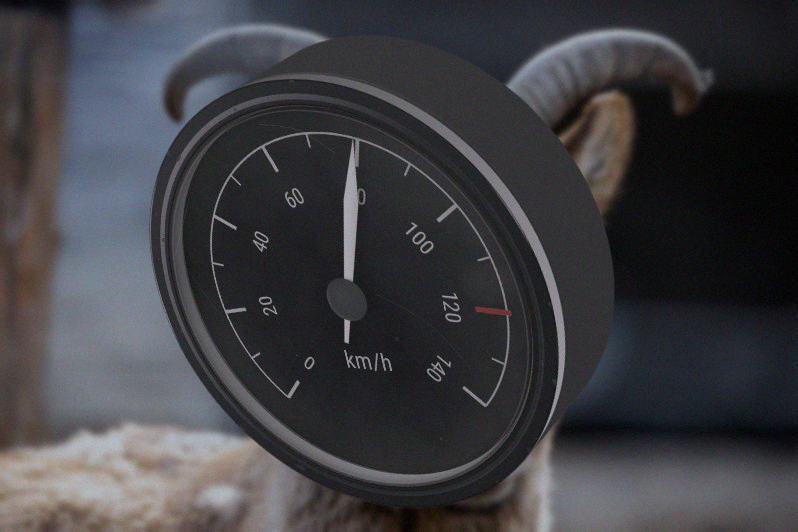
80 km/h
